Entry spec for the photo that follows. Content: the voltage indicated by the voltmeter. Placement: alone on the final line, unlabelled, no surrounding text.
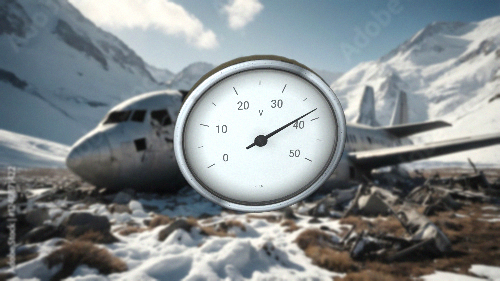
37.5 V
